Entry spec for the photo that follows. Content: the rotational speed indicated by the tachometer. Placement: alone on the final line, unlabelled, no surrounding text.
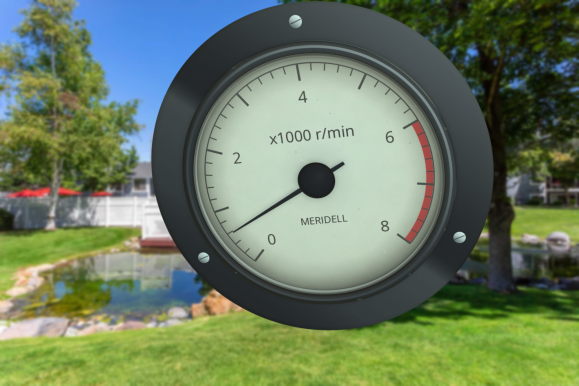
600 rpm
